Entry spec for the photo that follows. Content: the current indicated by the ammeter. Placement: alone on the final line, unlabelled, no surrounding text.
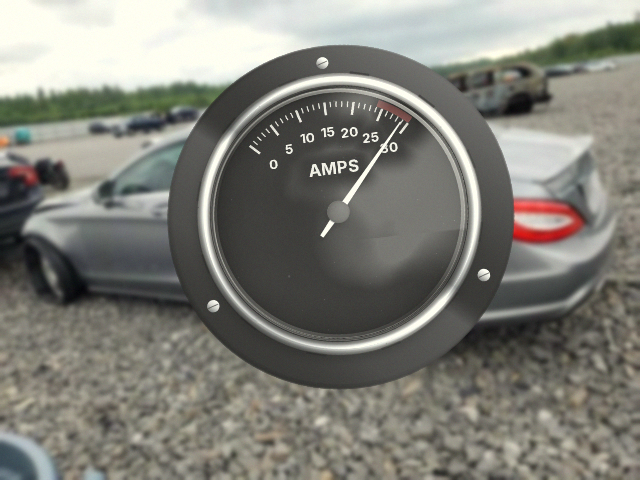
29 A
